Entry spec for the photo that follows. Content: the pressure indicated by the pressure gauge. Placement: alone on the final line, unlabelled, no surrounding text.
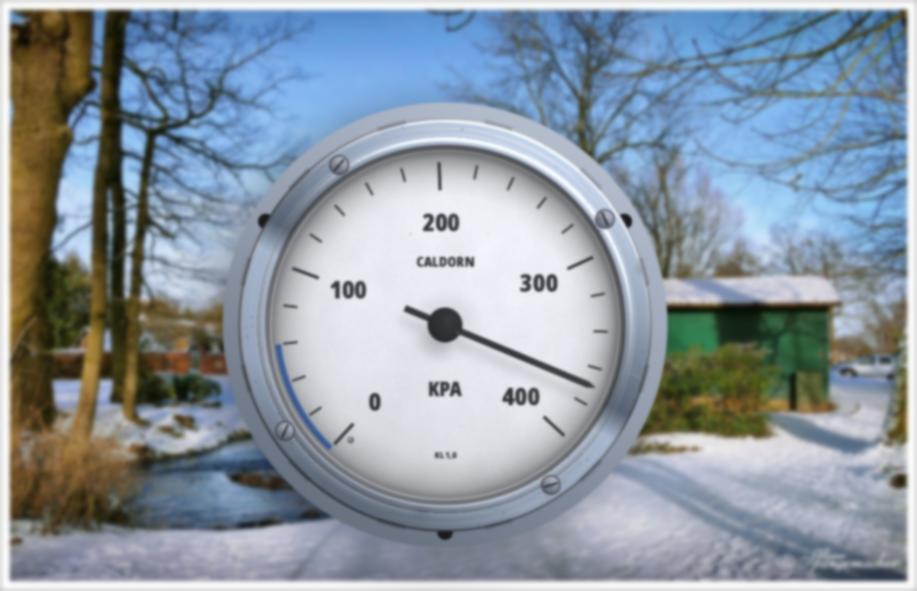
370 kPa
